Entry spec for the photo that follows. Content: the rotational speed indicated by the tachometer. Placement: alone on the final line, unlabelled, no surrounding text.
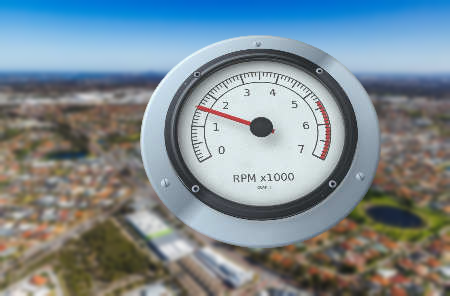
1500 rpm
